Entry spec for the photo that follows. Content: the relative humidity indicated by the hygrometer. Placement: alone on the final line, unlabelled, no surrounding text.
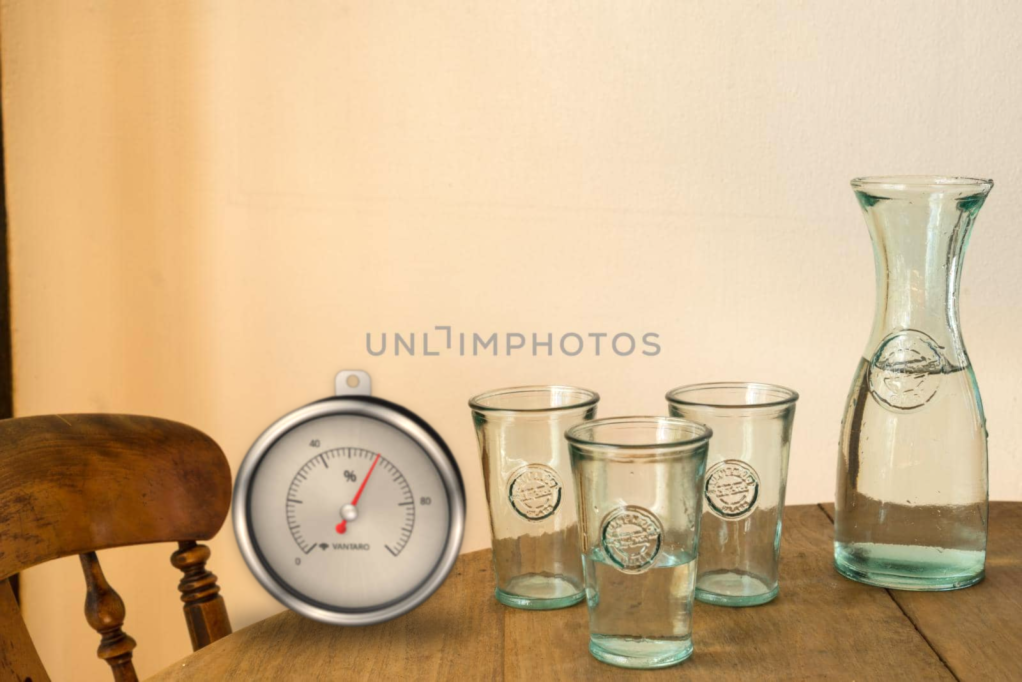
60 %
